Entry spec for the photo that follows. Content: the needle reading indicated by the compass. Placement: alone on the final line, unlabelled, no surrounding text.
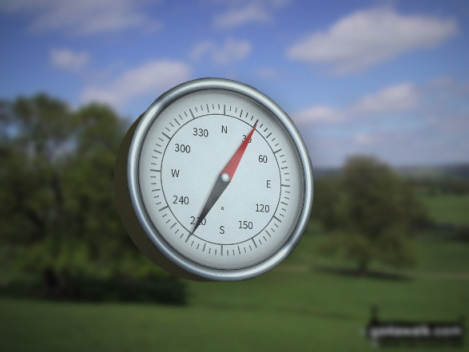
30 °
